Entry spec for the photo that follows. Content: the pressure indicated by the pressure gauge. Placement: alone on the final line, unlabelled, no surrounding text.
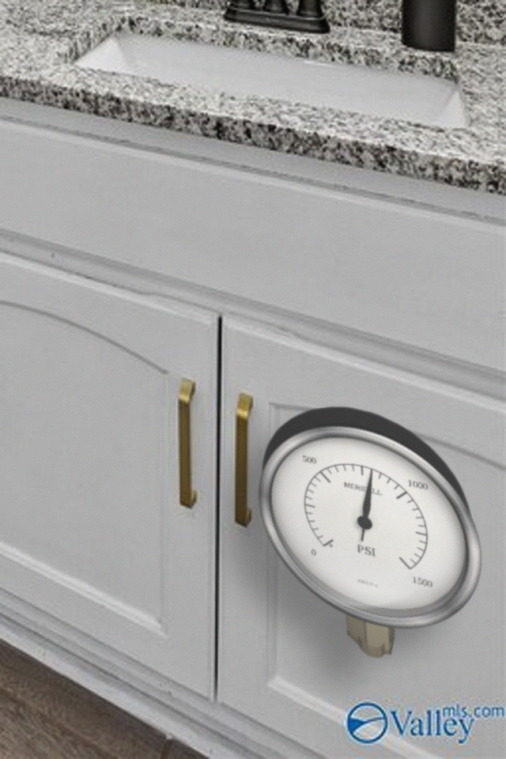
800 psi
